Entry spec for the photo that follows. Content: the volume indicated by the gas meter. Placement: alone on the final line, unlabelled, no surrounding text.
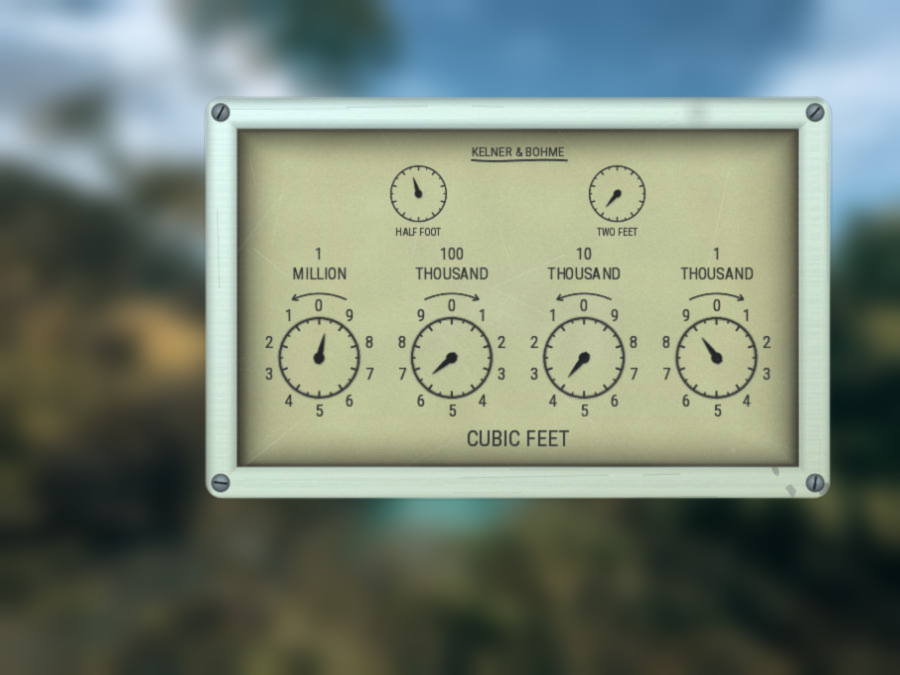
963900 ft³
